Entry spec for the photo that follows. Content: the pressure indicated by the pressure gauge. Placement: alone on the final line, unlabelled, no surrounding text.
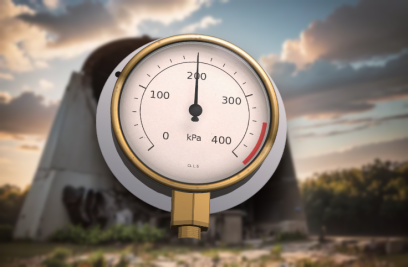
200 kPa
